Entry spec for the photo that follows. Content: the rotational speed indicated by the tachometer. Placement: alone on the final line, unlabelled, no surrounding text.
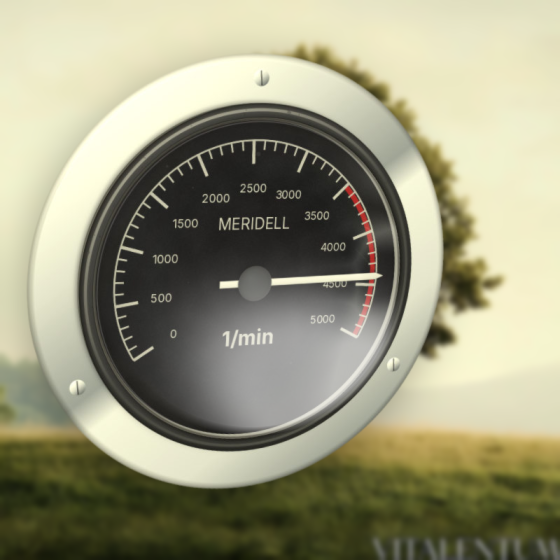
4400 rpm
